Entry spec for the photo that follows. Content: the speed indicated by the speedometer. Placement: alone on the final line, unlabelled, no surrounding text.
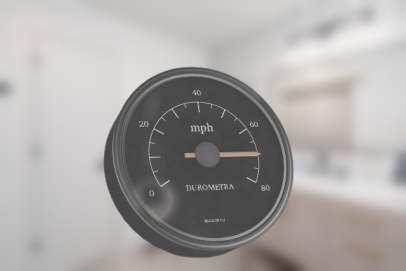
70 mph
